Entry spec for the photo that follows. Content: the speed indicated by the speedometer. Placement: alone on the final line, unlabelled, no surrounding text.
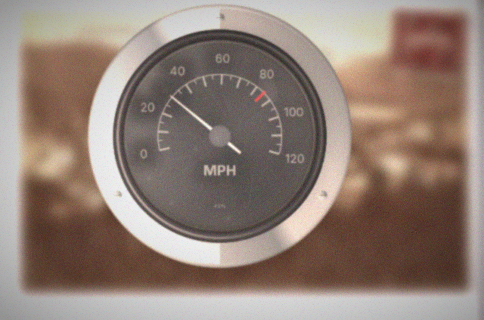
30 mph
